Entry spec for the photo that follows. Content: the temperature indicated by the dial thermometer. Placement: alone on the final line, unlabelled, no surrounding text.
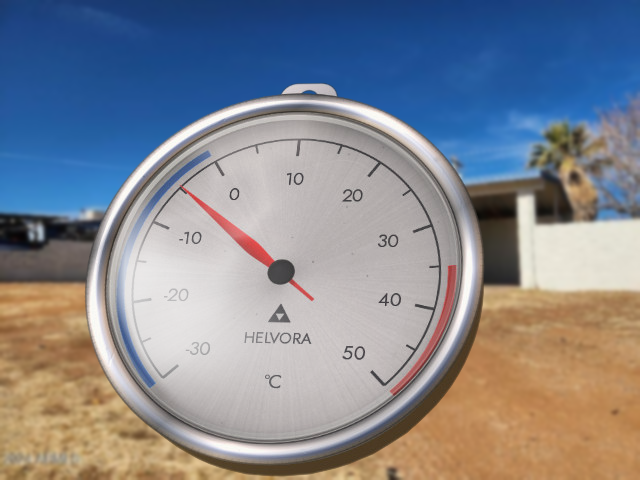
-5 °C
